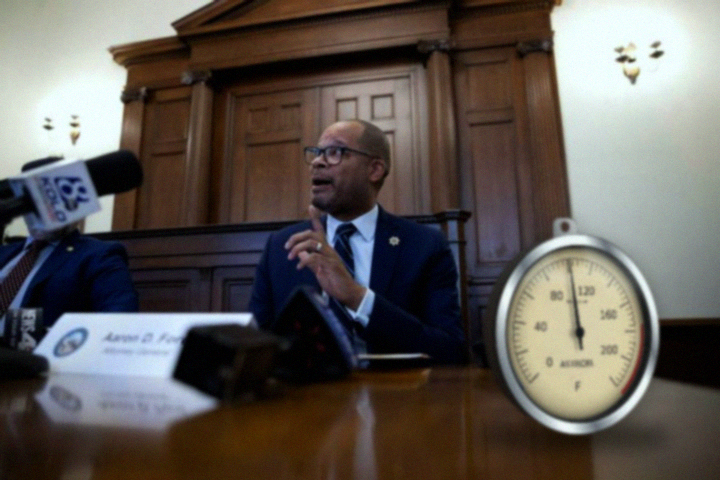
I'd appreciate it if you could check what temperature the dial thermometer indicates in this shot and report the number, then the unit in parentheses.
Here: 100 (°F)
